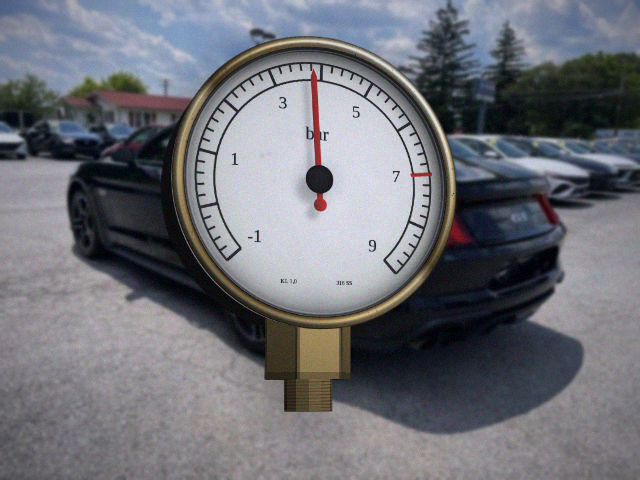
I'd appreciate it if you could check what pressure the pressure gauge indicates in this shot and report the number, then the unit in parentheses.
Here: 3.8 (bar)
